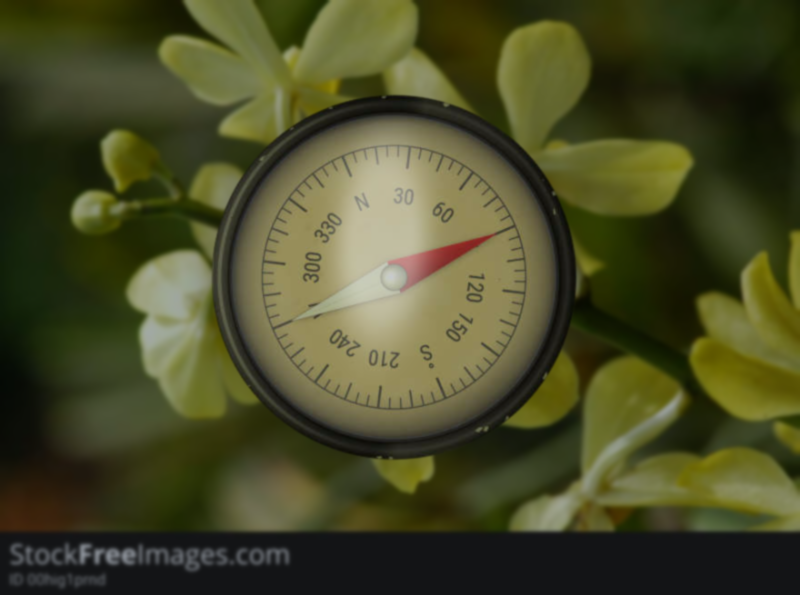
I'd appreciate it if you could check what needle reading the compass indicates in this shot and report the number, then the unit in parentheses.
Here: 90 (°)
